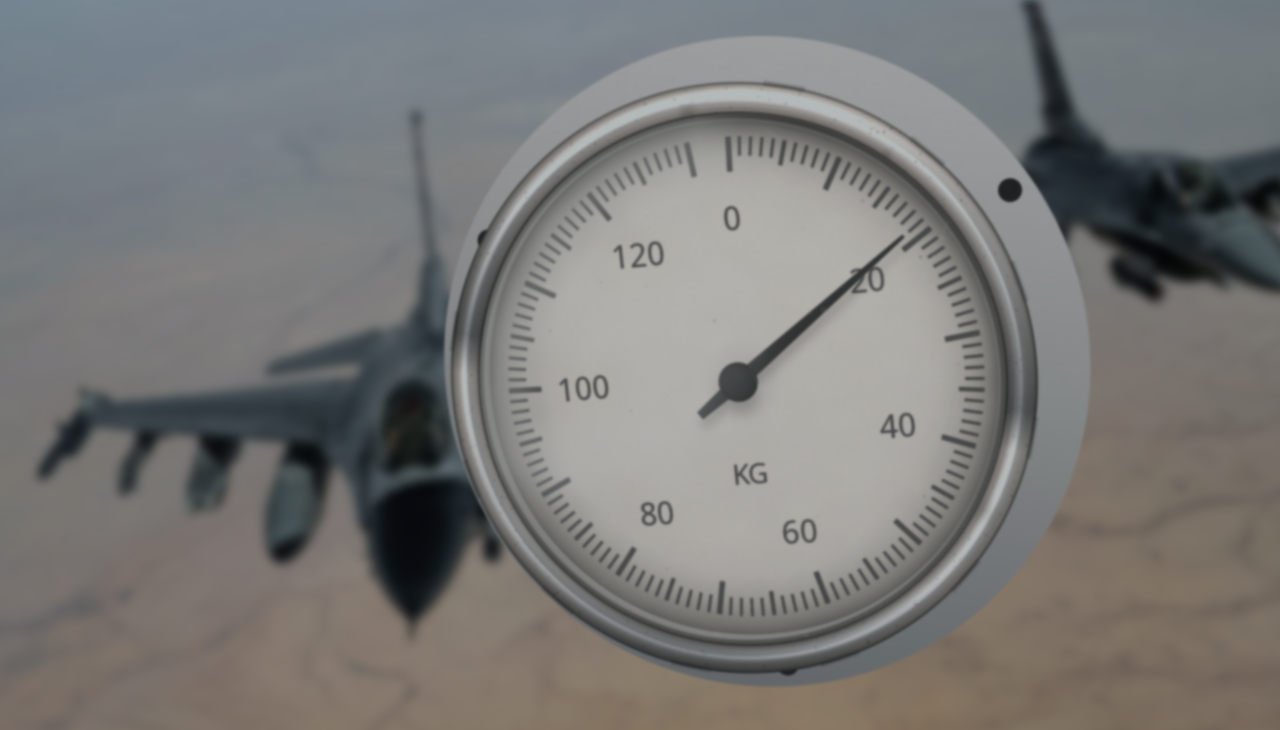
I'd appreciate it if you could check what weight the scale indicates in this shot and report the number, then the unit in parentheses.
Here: 19 (kg)
